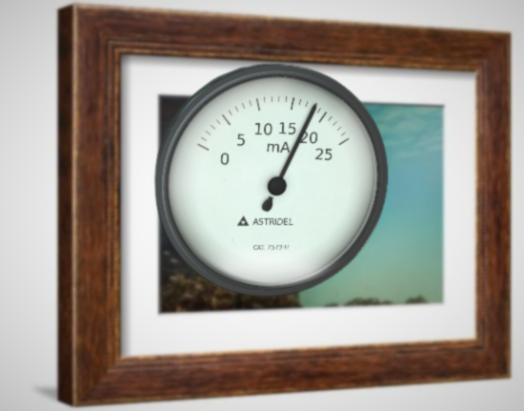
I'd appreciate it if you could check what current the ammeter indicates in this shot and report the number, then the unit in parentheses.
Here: 18 (mA)
